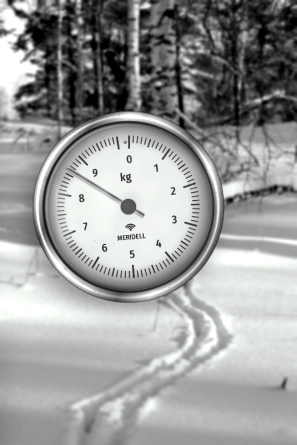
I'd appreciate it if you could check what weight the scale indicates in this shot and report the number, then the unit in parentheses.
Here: 8.6 (kg)
